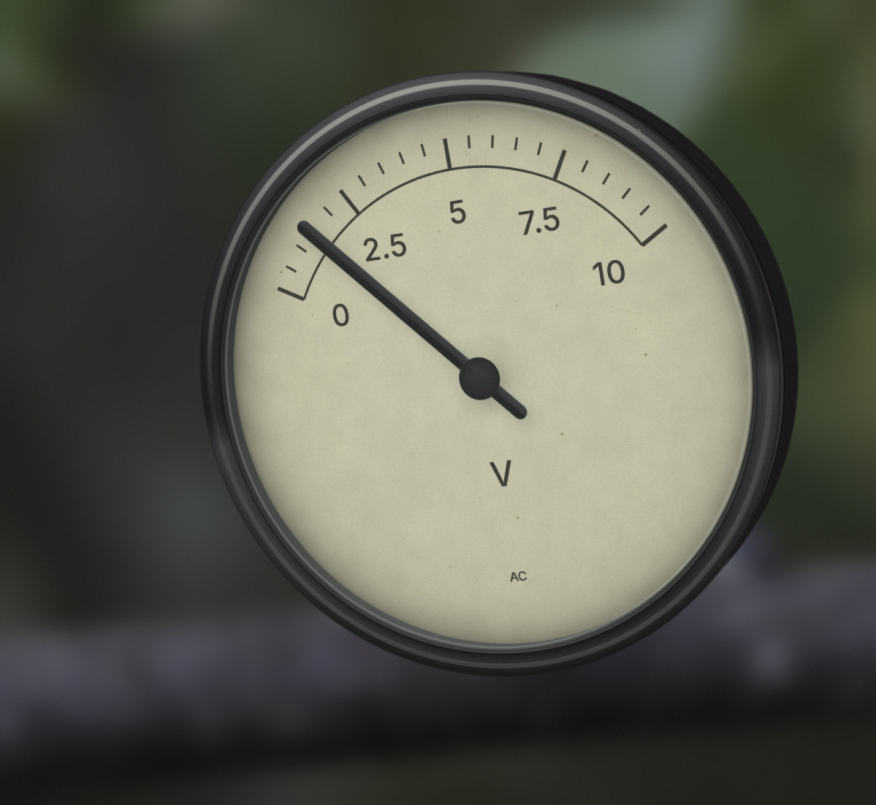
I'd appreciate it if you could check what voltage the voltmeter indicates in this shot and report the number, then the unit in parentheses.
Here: 1.5 (V)
